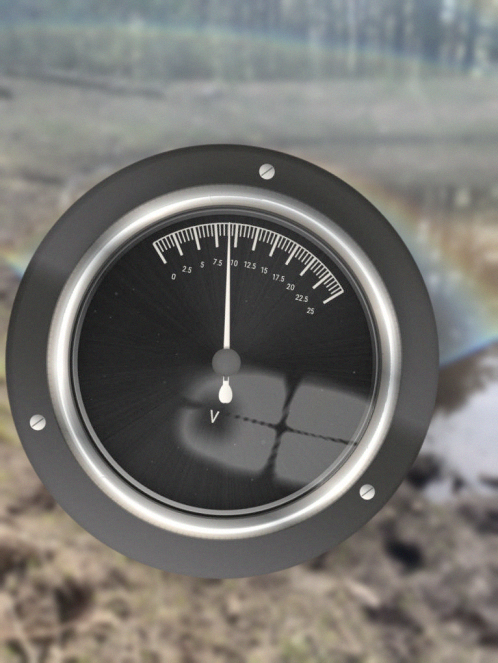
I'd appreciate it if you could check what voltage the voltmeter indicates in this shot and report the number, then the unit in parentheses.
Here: 9 (V)
